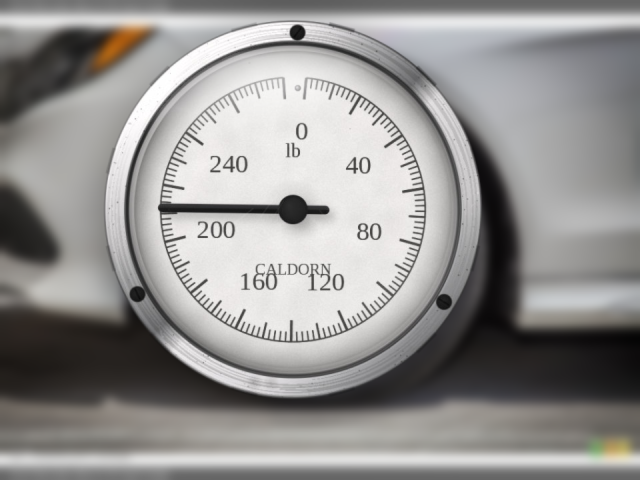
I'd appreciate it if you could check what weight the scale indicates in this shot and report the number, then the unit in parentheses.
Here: 212 (lb)
